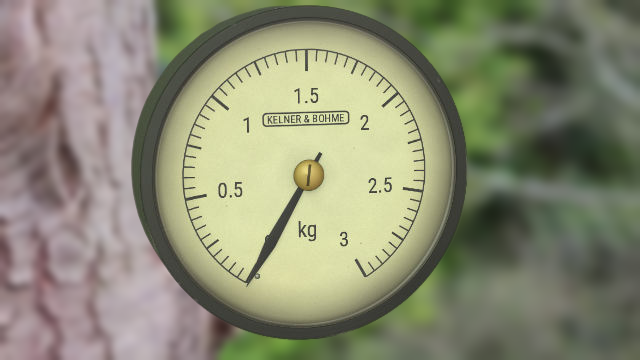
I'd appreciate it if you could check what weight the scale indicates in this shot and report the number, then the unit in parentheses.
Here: 0 (kg)
